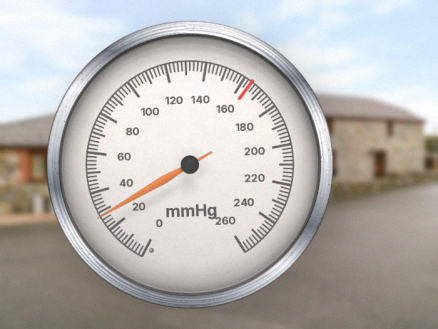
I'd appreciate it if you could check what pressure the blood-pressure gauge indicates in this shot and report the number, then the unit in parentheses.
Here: 28 (mmHg)
